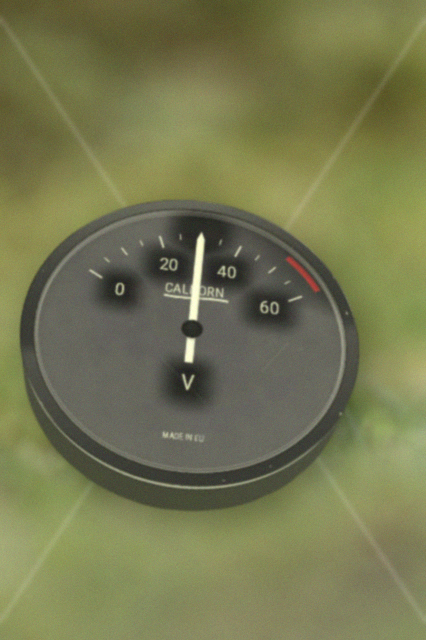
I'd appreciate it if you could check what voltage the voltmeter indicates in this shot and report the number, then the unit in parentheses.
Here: 30 (V)
